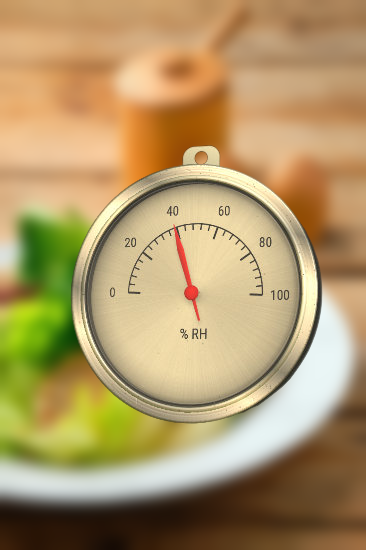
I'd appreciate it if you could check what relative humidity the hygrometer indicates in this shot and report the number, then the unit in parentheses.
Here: 40 (%)
